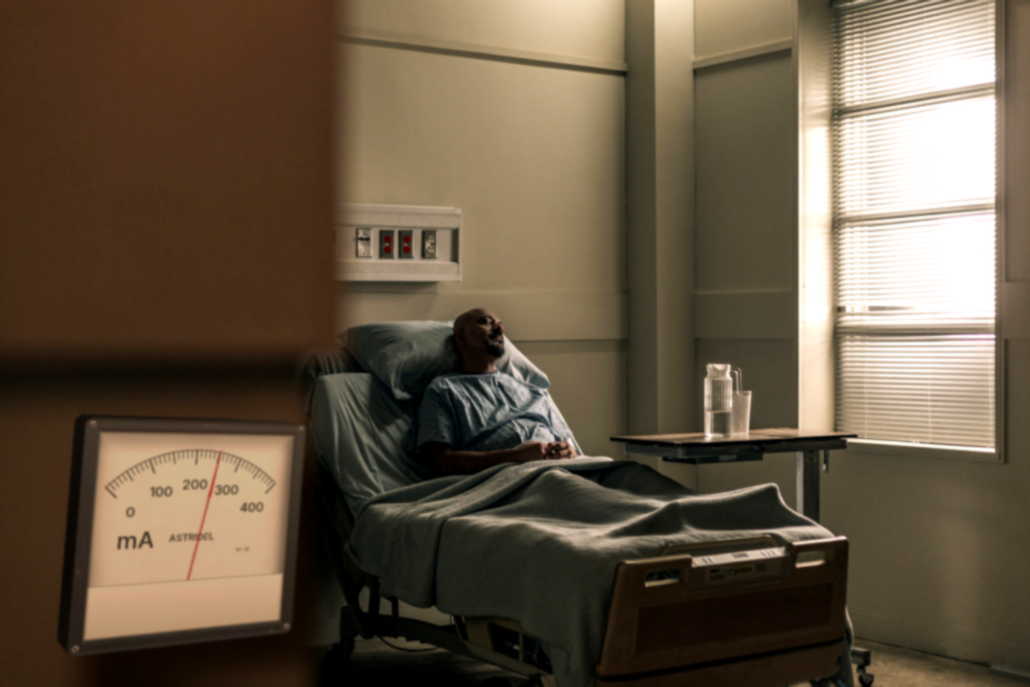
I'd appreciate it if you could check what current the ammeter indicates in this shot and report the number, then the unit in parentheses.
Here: 250 (mA)
